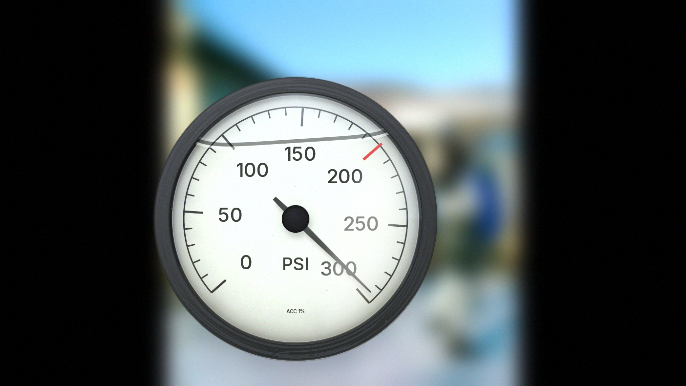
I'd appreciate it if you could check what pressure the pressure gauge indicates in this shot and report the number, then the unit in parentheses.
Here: 295 (psi)
